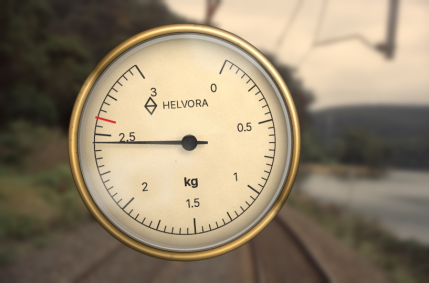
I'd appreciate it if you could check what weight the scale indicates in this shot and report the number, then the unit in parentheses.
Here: 2.45 (kg)
